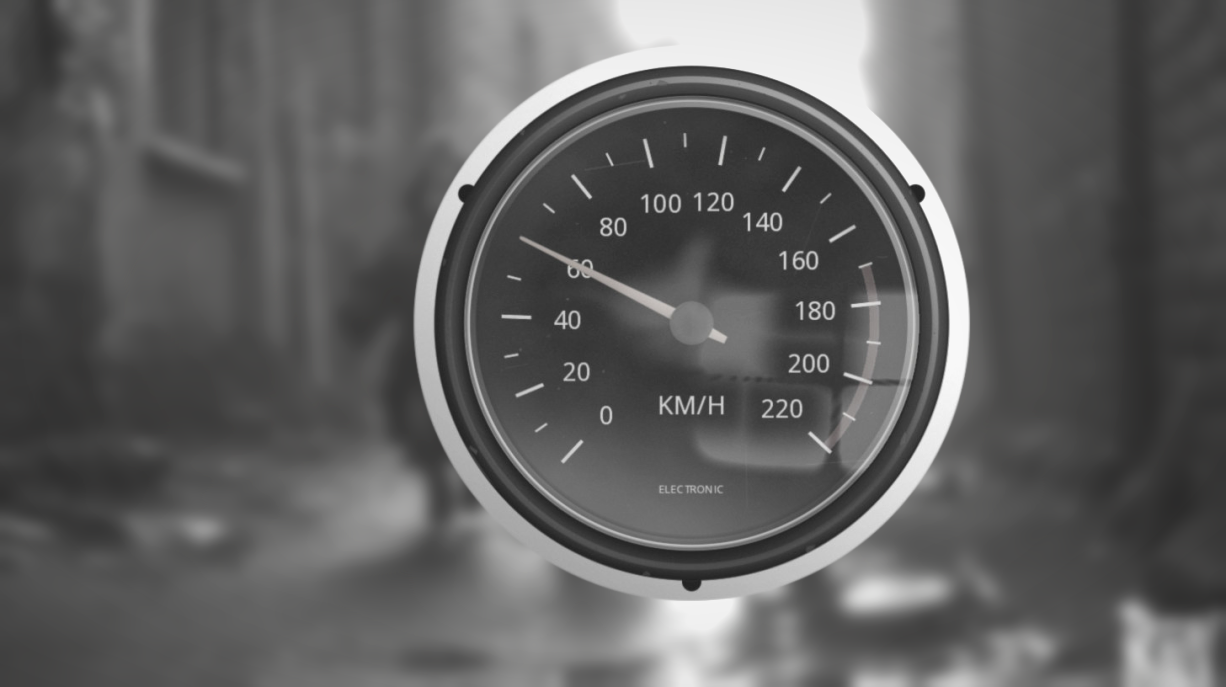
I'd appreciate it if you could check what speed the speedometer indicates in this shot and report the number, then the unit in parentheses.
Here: 60 (km/h)
